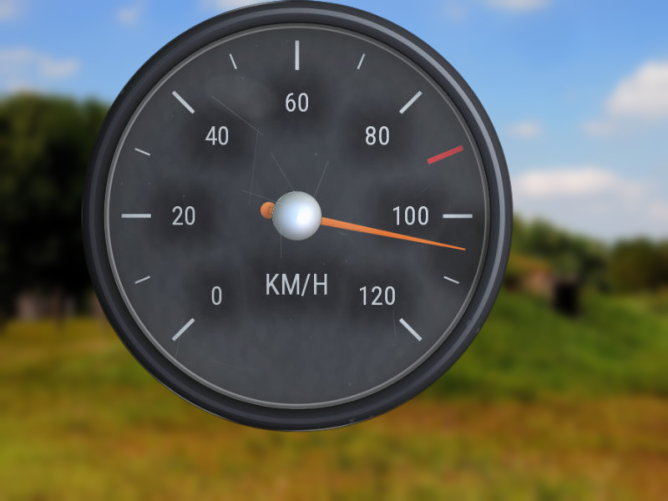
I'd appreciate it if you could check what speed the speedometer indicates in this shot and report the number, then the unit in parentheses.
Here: 105 (km/h)
